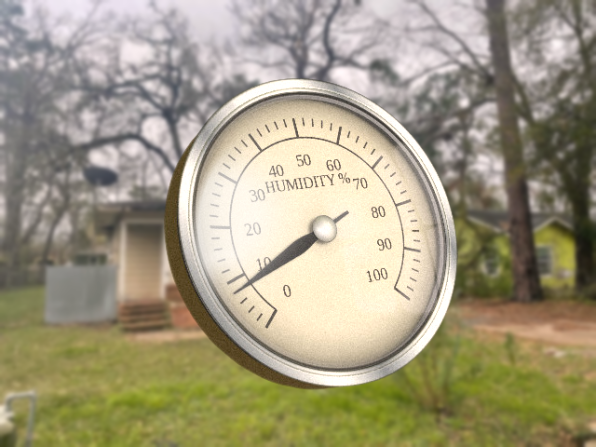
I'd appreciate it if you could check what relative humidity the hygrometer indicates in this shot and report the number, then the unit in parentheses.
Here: 8 (%)
